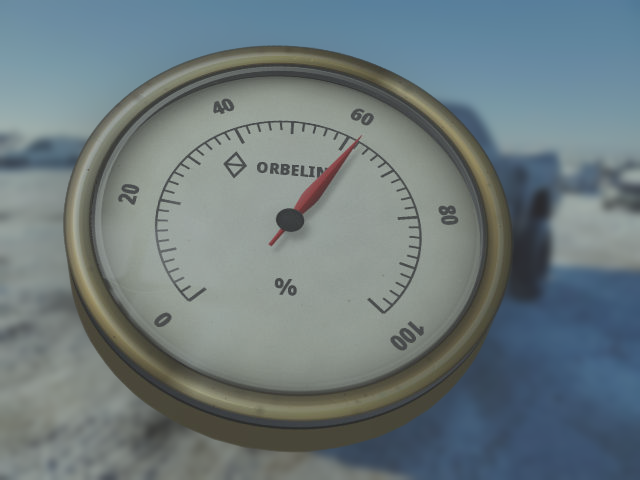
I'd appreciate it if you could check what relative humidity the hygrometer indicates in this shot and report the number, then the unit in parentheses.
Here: 62 (%)
